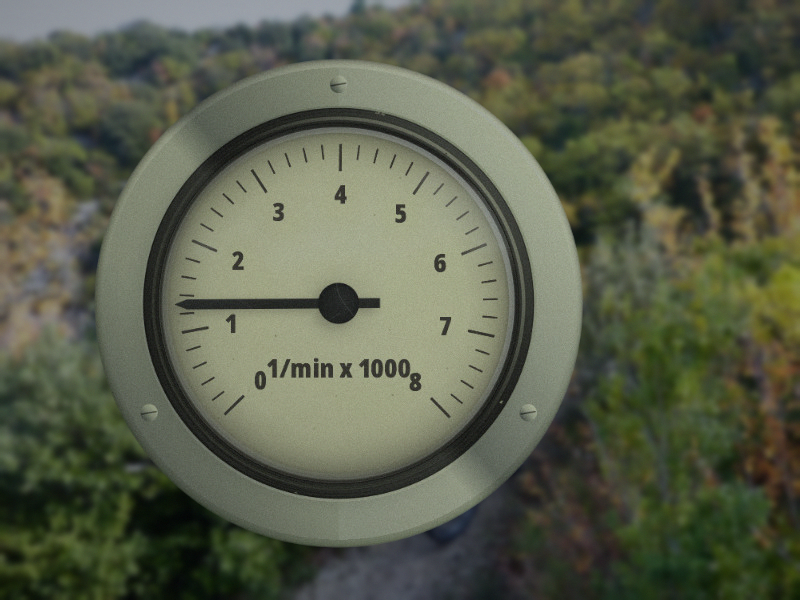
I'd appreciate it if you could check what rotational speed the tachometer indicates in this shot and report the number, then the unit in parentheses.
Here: 1300 (rpm)
